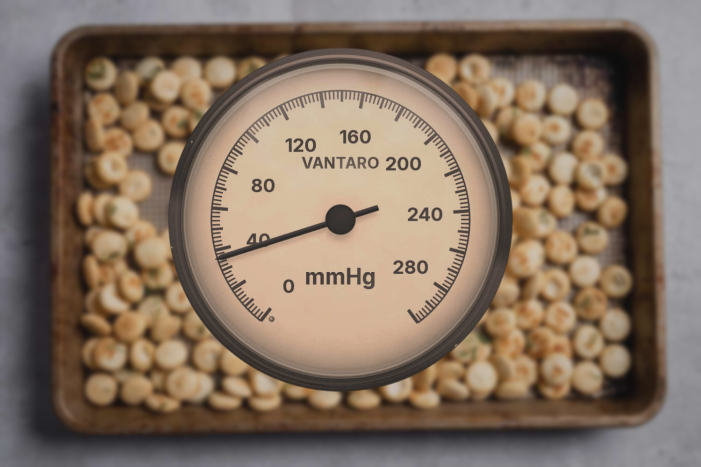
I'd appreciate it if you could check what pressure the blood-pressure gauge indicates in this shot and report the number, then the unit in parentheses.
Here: 36 (mmHg)
